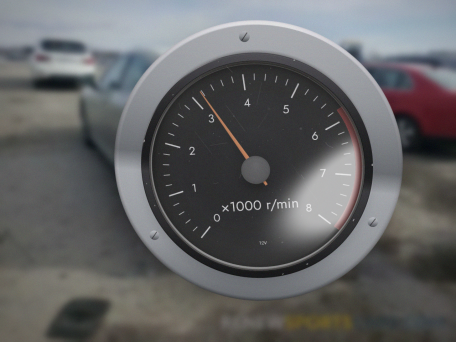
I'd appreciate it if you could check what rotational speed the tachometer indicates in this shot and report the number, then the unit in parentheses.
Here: 3200 (rpm)
